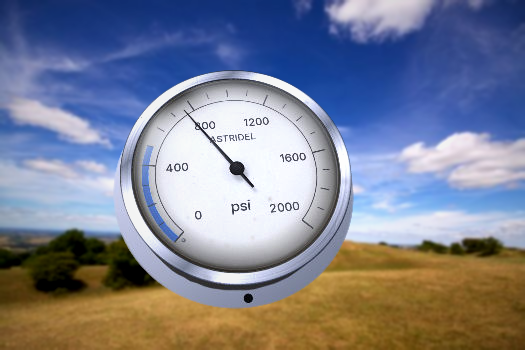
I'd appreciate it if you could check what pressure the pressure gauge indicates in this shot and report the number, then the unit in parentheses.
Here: 750 (psi)
